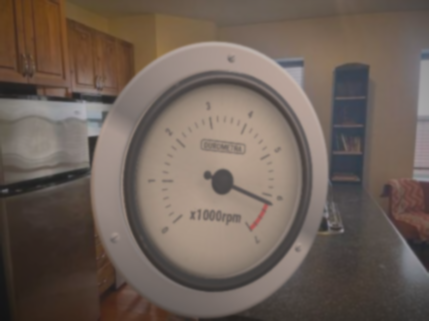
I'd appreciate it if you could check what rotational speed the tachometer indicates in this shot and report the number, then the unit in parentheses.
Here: 6200 (rpm)
